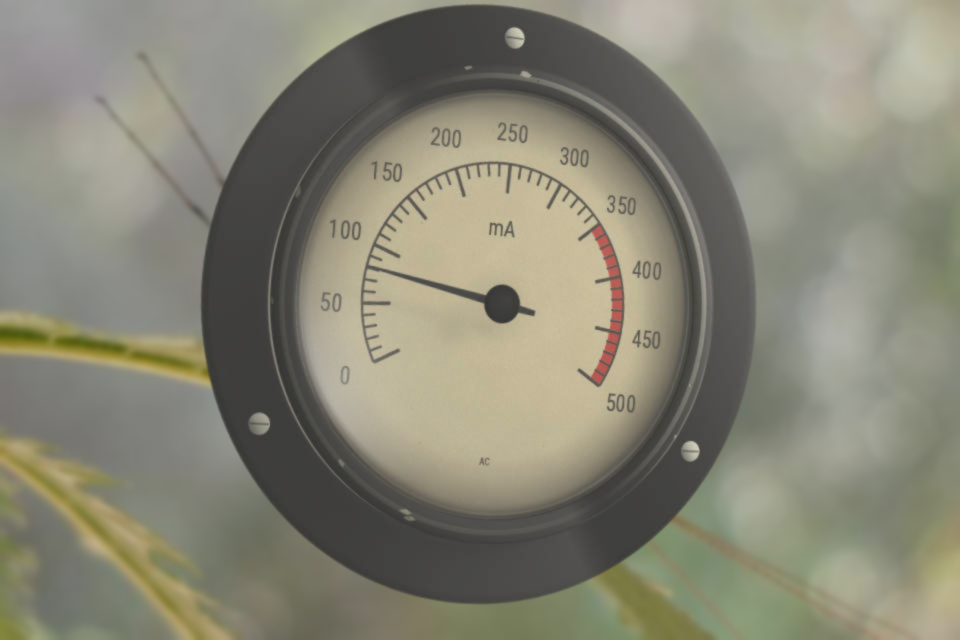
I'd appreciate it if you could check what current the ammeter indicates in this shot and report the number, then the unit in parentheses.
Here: 80 (mA)
